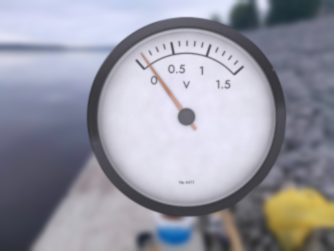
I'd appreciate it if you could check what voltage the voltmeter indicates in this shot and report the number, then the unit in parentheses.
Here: 0.1 (V)
